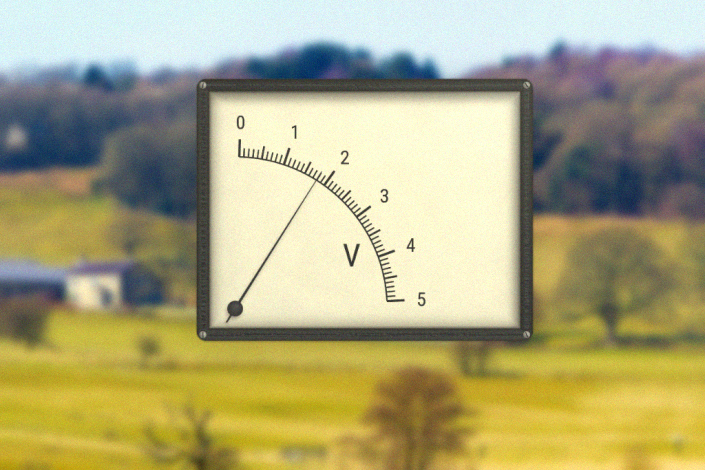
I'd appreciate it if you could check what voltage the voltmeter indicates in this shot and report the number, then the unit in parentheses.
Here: 1.8 (V)
